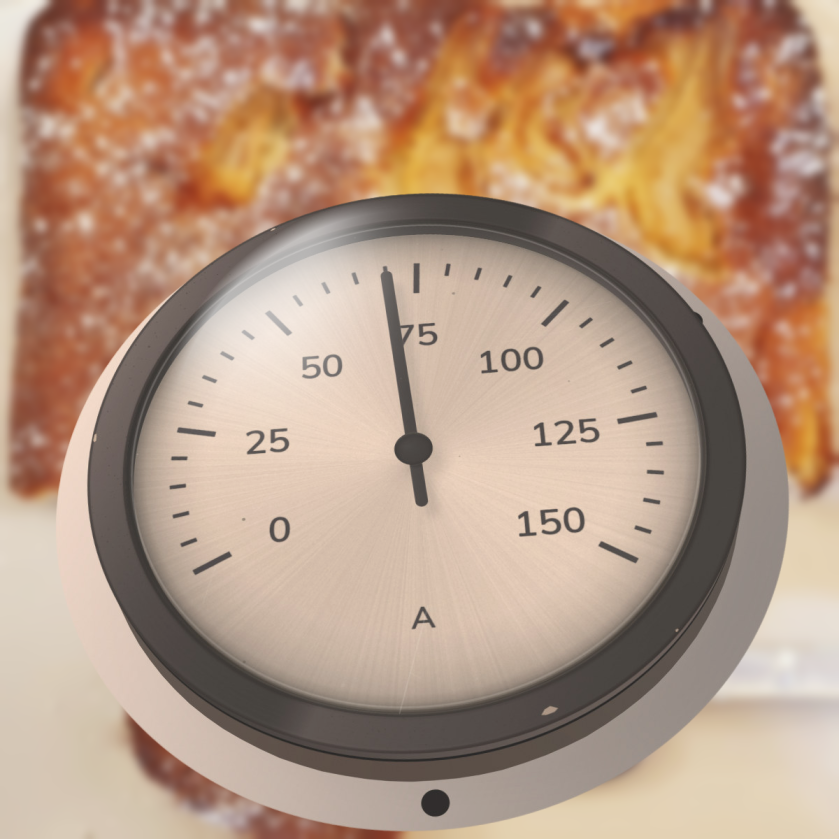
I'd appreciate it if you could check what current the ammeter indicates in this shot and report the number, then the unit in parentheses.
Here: 70 (A)
